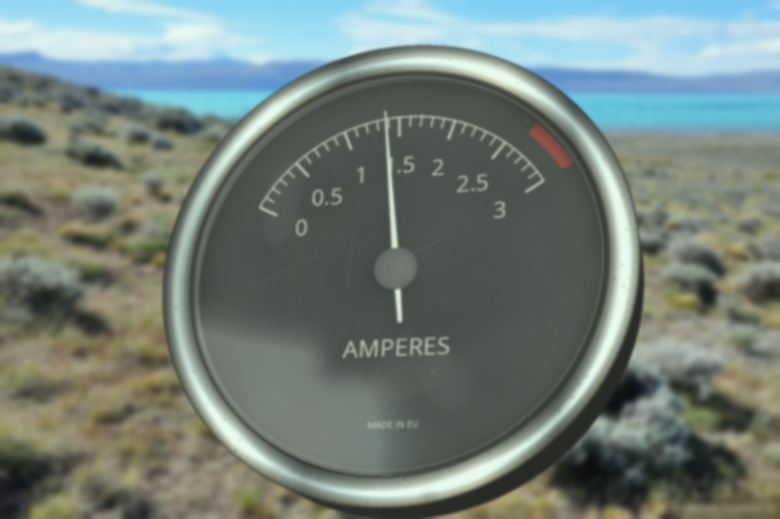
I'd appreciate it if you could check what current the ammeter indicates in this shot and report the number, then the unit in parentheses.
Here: 1.4 (A)
